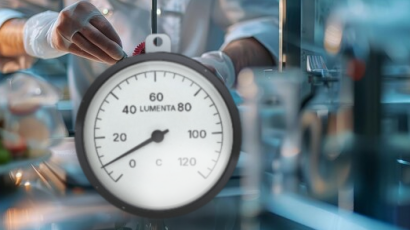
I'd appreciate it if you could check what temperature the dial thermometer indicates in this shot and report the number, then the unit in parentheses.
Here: 8 (°C)
